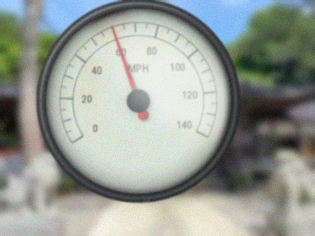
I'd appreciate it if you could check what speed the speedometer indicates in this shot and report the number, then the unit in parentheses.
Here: 60 (mph)
